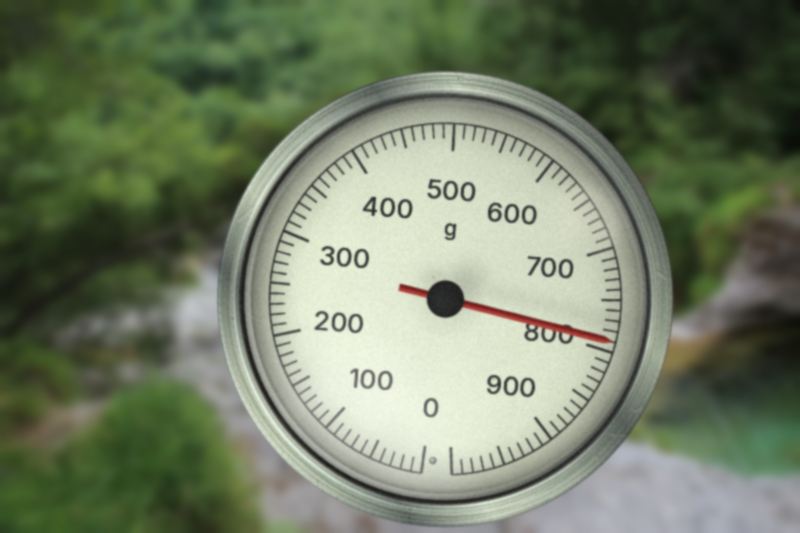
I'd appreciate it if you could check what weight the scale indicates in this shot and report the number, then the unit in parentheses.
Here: 790 (g)
